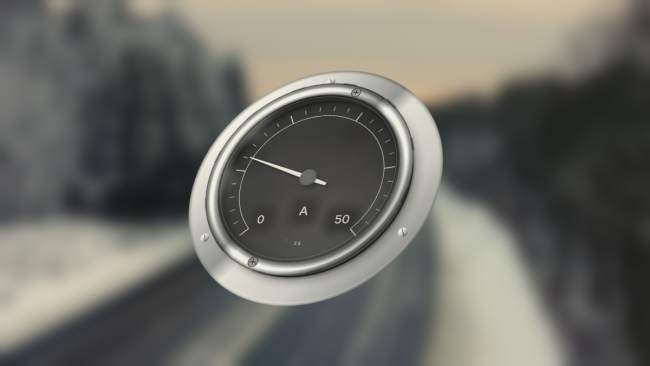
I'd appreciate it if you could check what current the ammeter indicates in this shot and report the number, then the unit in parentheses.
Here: 12 (A)
